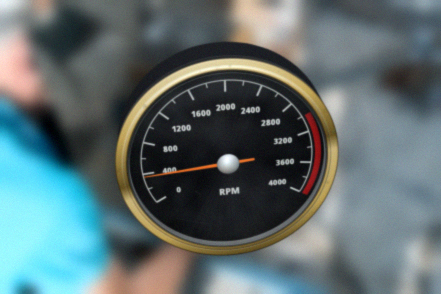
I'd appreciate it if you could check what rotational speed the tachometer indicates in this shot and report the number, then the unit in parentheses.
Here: 400 (rpm)
